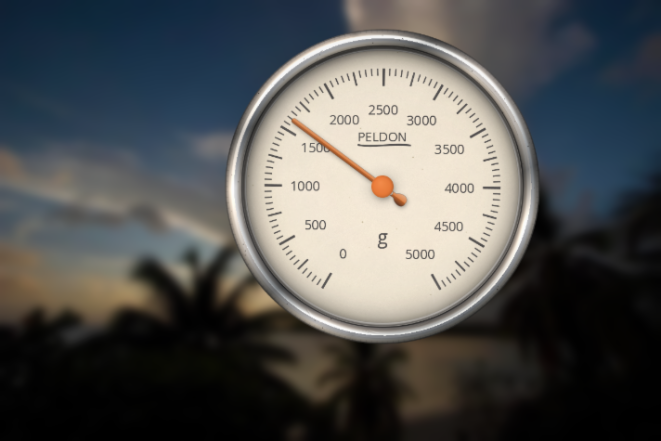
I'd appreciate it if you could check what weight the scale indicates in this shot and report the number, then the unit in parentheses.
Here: 1600 (g)
